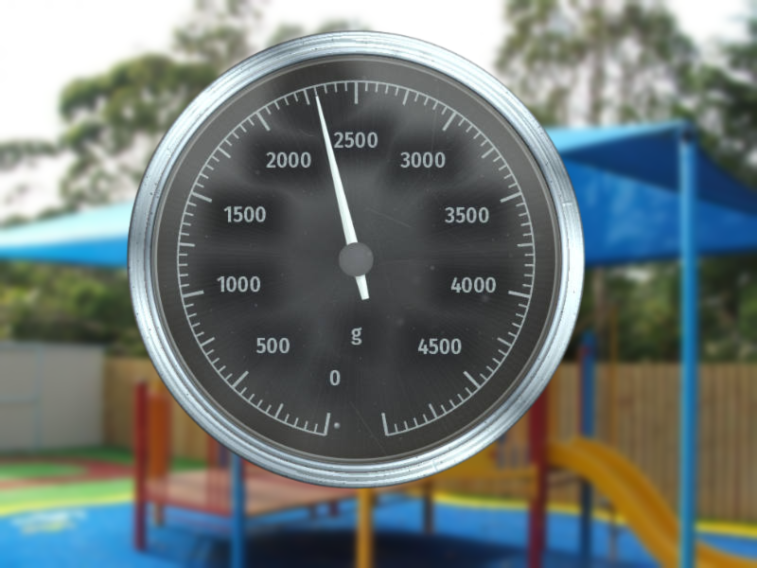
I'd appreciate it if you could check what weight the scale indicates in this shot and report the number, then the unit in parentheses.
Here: 2300 (g)
